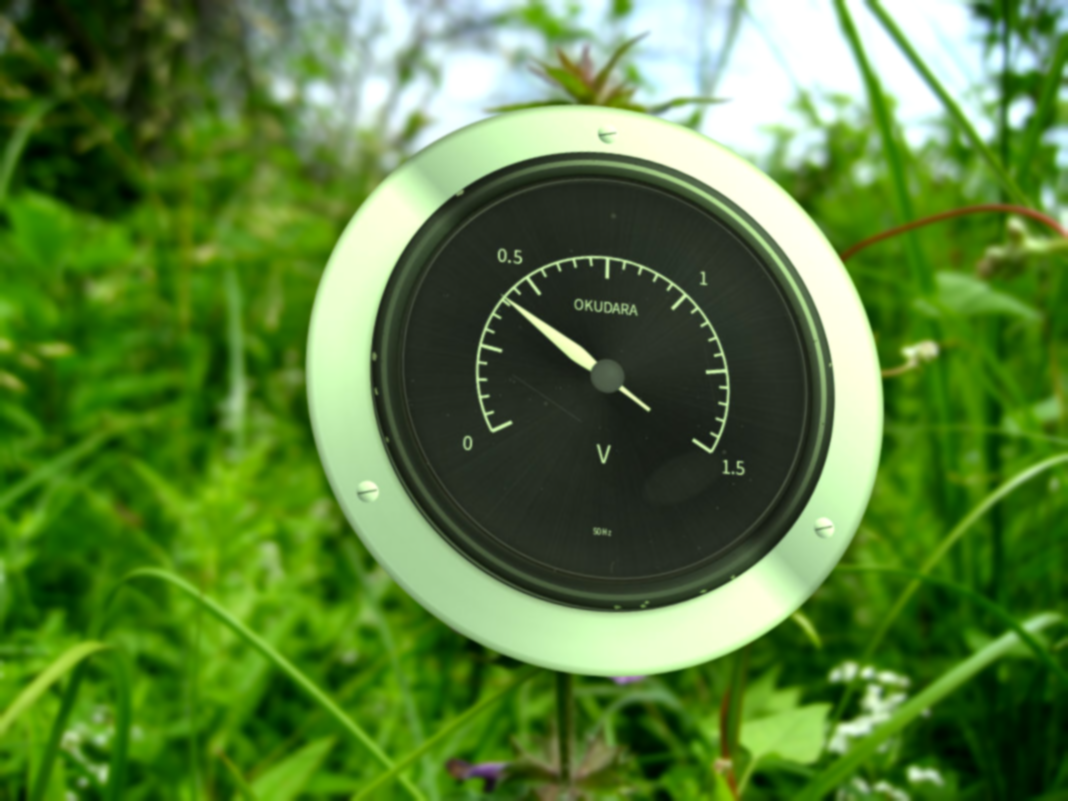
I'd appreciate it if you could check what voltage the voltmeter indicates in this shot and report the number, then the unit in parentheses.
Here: 0.4 (V)
